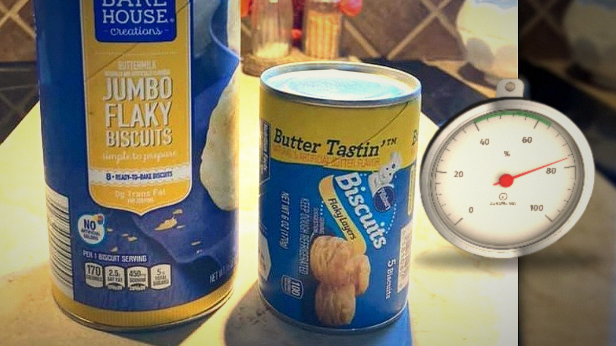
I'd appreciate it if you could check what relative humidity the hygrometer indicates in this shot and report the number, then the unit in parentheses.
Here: 76 (%)
